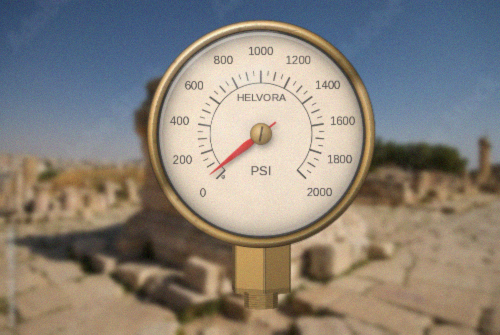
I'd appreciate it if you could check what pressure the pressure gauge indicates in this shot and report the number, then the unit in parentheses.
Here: 50 (psi)
